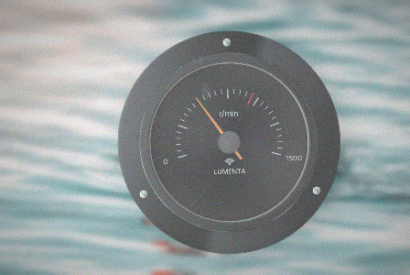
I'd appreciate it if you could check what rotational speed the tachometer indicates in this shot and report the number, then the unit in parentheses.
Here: 500 (rpm)
